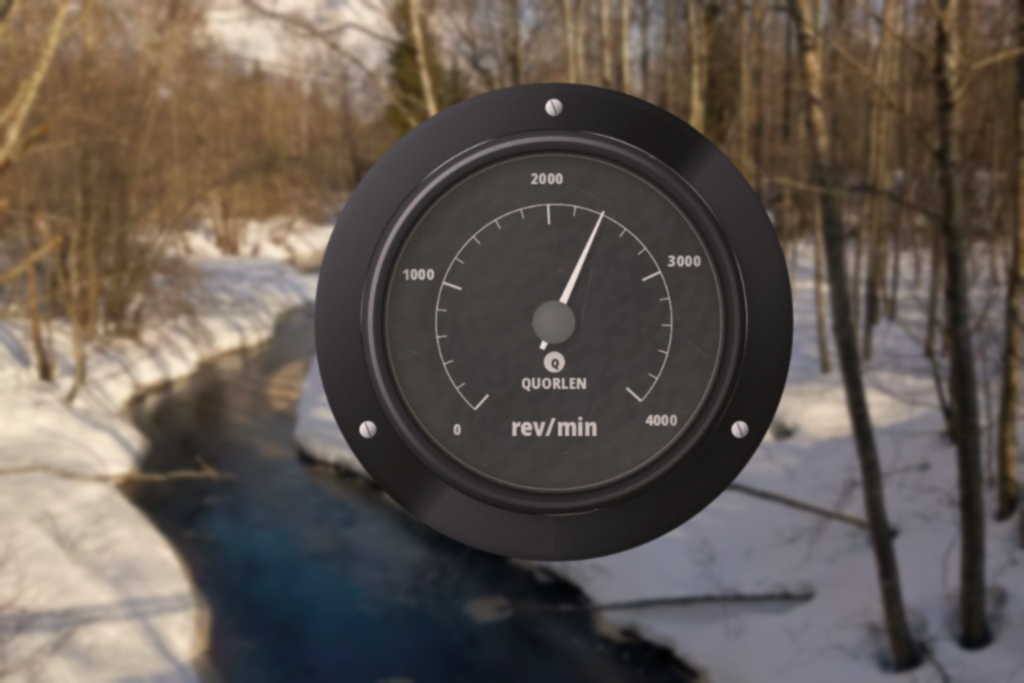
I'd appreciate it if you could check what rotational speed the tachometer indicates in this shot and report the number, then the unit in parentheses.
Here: 2400 (rpm)
